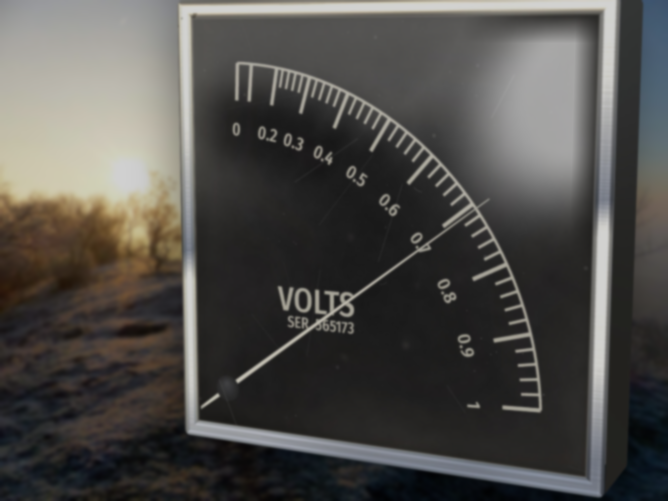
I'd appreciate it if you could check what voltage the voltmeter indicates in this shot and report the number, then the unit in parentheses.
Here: 0.71 (V)
